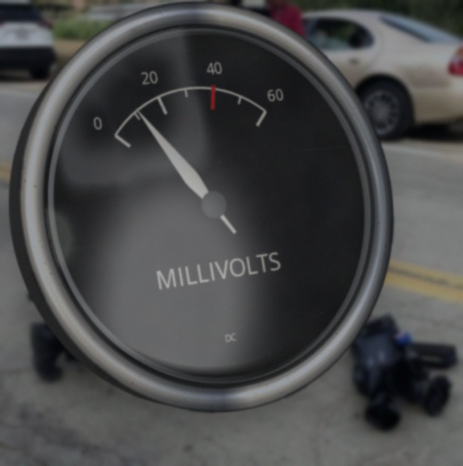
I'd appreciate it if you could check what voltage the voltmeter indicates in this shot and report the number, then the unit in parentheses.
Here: 10 (mV)
